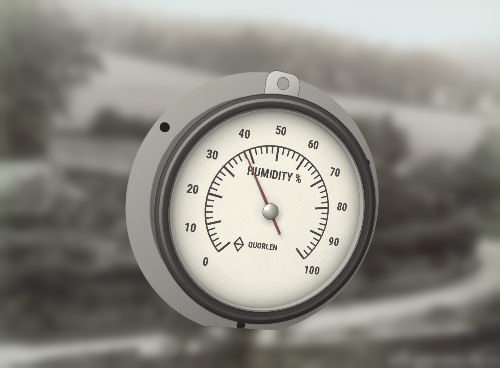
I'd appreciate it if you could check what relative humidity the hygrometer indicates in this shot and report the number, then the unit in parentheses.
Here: 38 (%)
